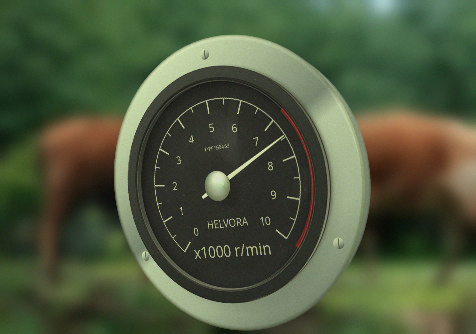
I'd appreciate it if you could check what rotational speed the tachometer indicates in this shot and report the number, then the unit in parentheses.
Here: 7500 (rpm)
